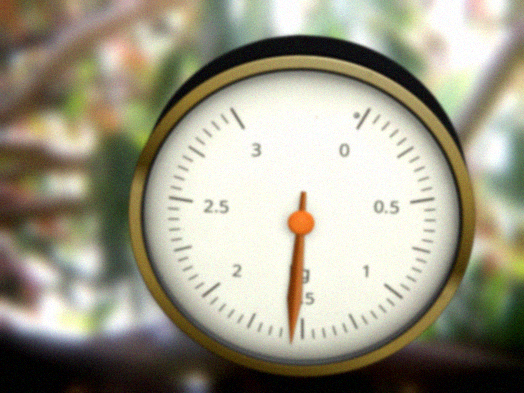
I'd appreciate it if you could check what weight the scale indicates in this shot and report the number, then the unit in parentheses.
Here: 1.55 (kg)
